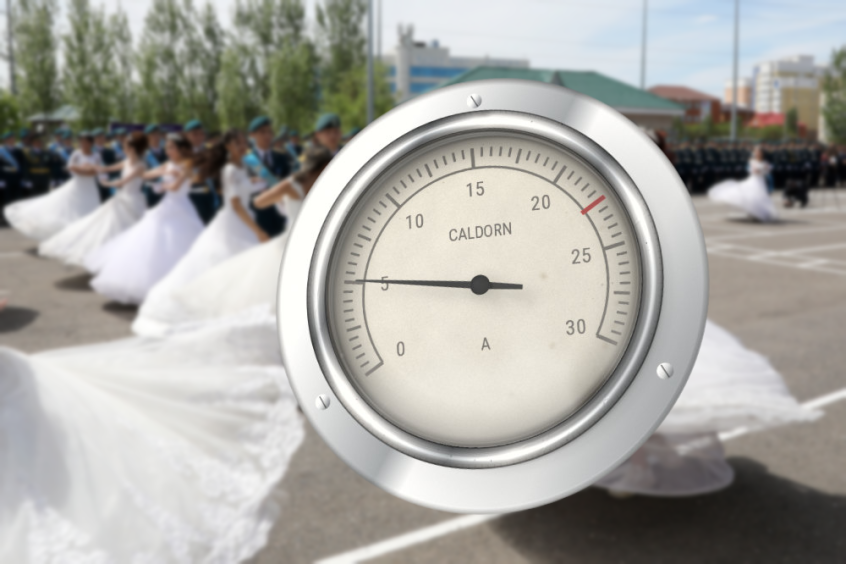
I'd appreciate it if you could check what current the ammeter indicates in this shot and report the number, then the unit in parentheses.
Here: 5 (A)
